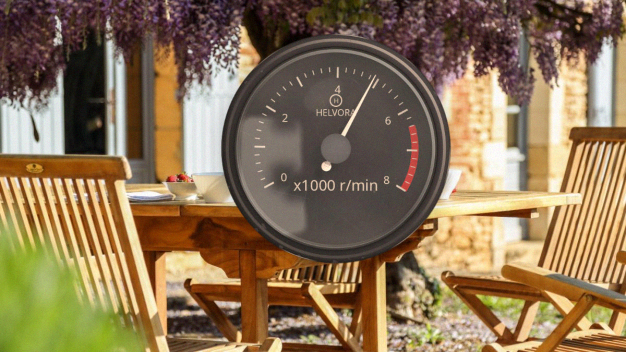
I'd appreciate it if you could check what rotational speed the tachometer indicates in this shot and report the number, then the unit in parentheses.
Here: 4900 (rpm)
